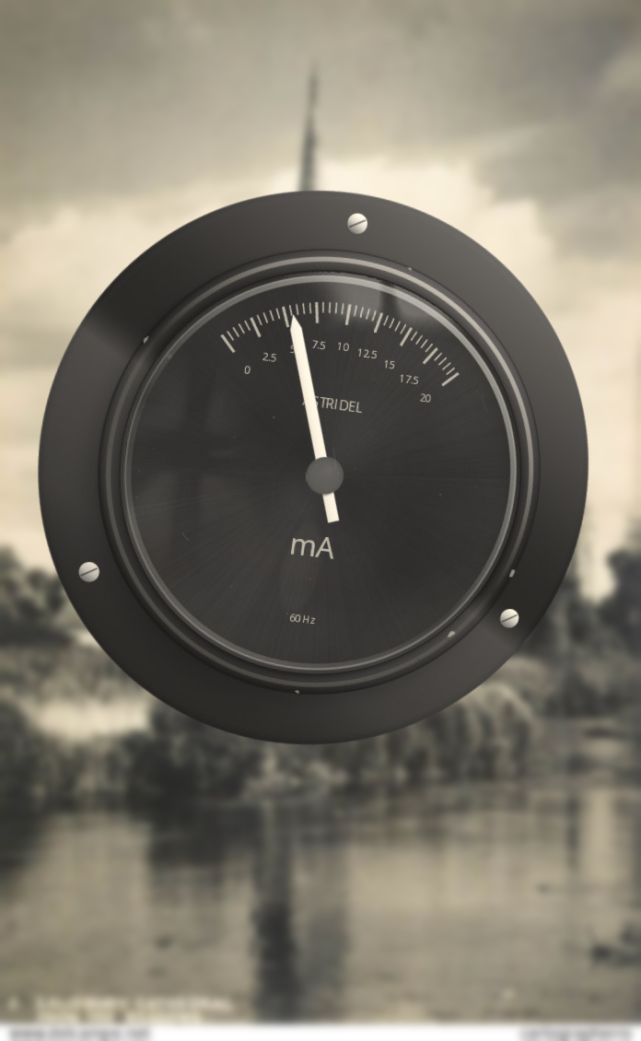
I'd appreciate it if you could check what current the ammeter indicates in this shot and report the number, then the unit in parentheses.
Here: 5.5 (mA)
